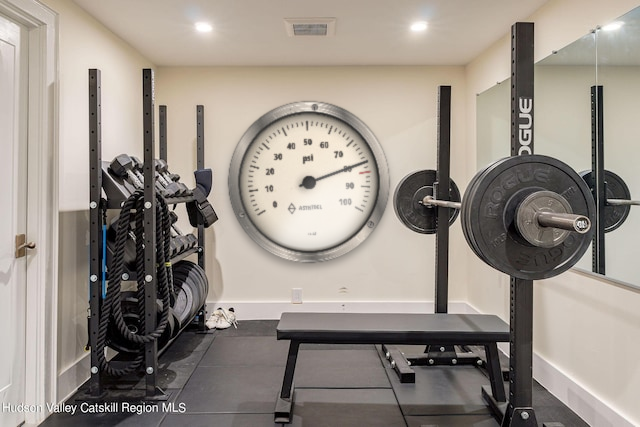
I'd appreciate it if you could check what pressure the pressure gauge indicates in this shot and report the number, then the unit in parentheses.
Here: 80 (psi)
